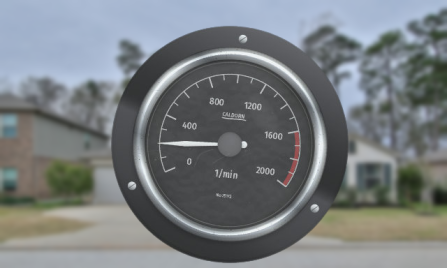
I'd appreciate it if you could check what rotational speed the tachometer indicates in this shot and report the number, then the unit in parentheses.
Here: 200 (rpm)
